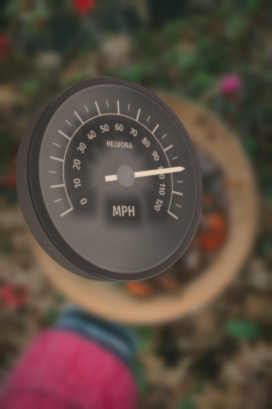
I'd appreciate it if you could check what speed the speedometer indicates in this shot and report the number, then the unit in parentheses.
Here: 100 (mph)
